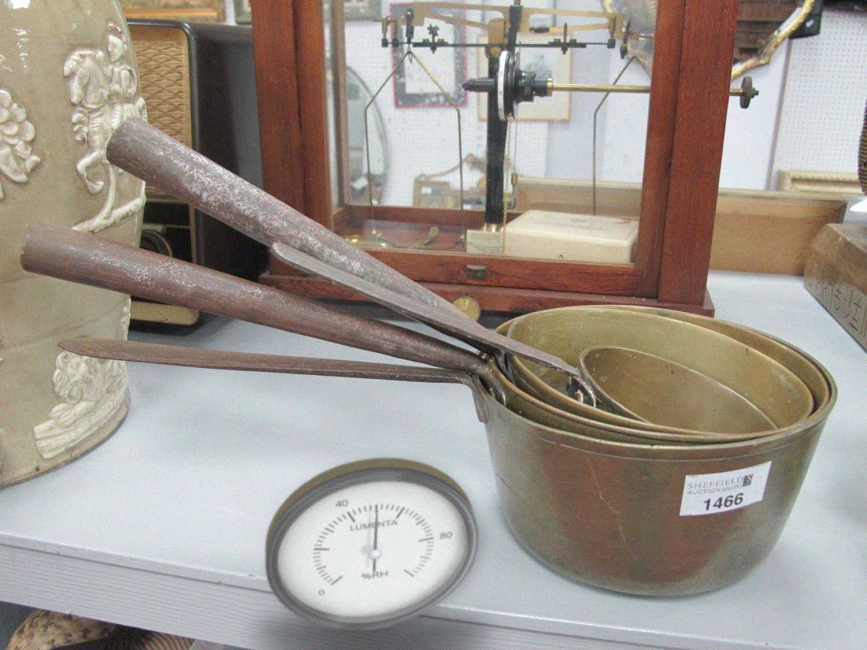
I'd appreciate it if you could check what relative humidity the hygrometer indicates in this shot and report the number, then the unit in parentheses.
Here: 50 (%)
